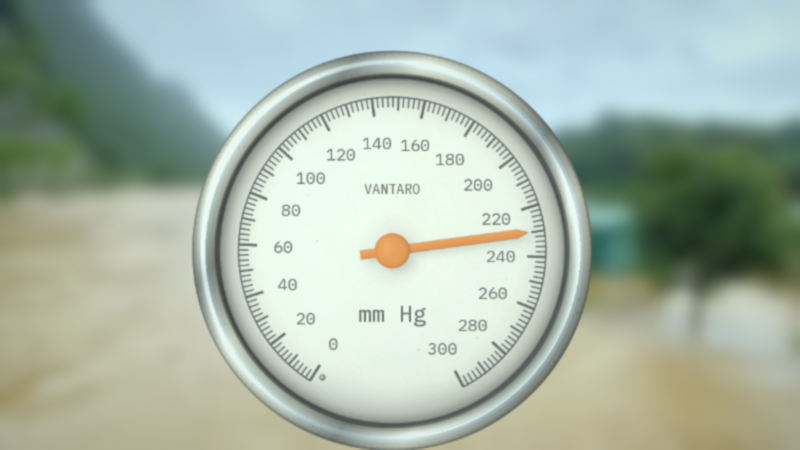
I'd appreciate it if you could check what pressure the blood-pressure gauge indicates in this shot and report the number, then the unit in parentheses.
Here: 230 (mmHg)
